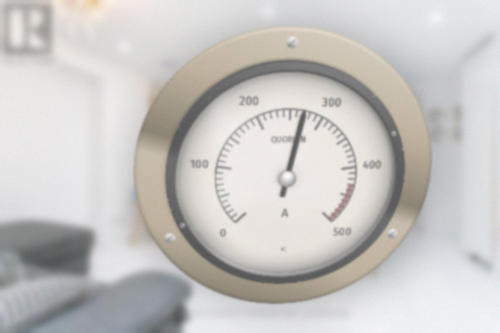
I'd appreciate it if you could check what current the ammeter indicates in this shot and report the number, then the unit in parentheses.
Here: 270 (A)
